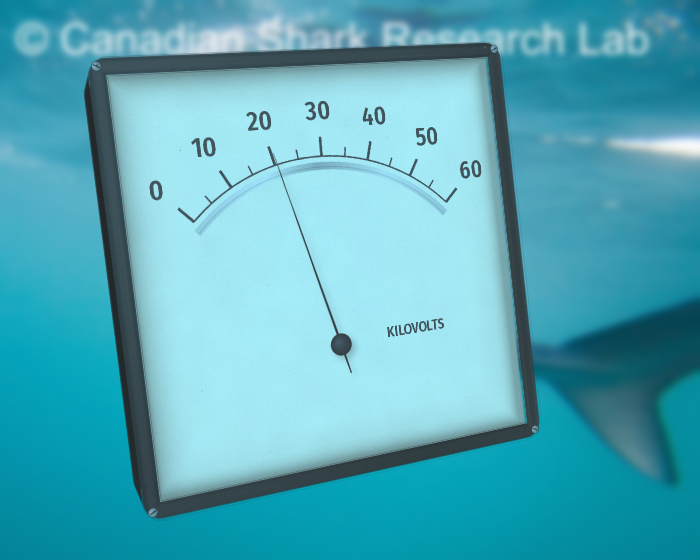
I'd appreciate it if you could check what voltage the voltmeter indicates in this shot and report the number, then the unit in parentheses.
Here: 20 (kV)
